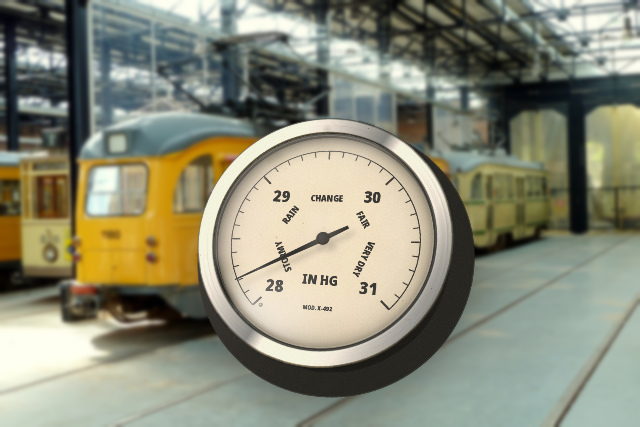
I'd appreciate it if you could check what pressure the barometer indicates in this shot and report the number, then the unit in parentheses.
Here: 28.2 (inHg)
